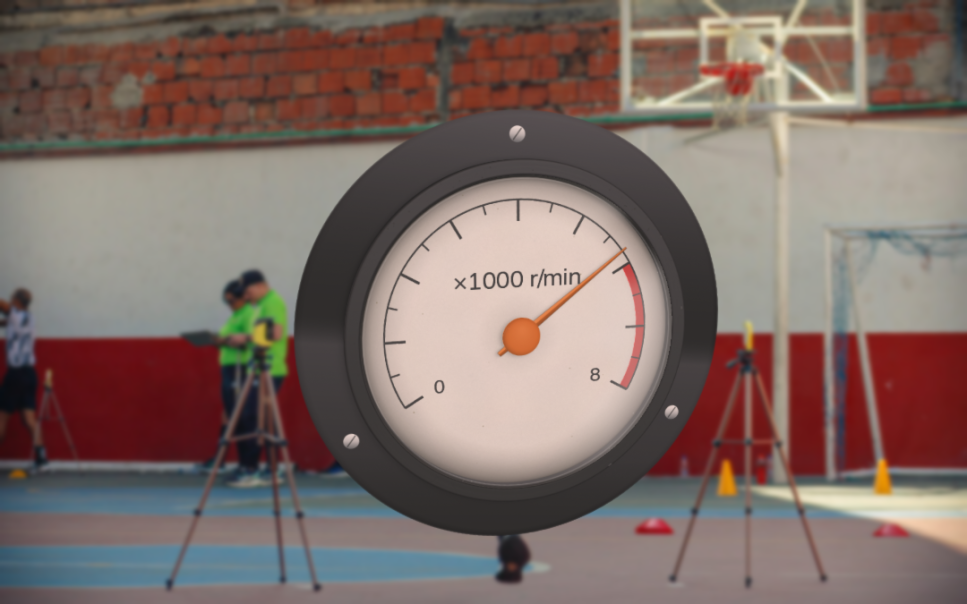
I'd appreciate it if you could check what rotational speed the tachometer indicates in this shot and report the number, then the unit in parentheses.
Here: 5750 (rpm)
